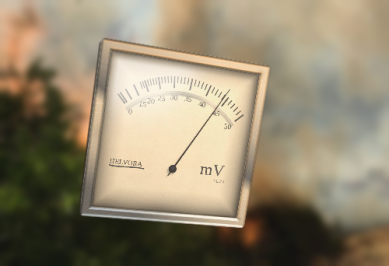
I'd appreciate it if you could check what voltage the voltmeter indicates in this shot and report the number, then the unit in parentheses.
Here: 44 (mV)
